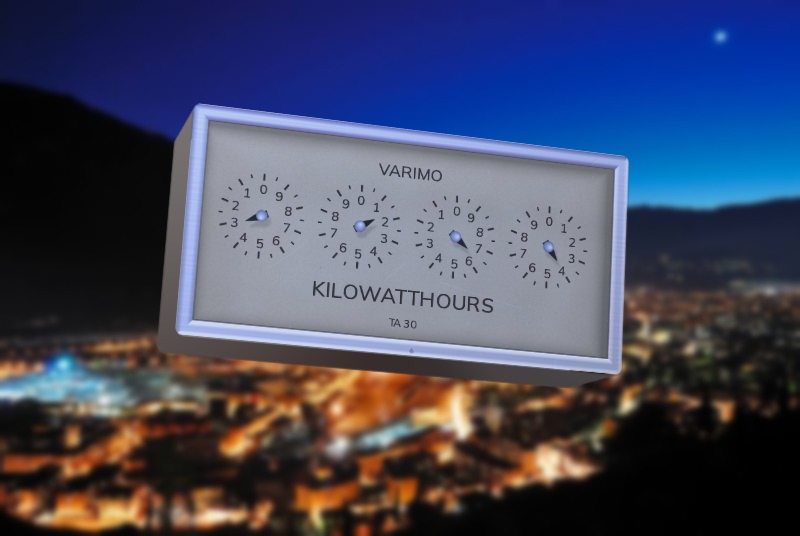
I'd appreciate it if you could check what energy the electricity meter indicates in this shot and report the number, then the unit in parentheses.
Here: 3164 (kWh)
